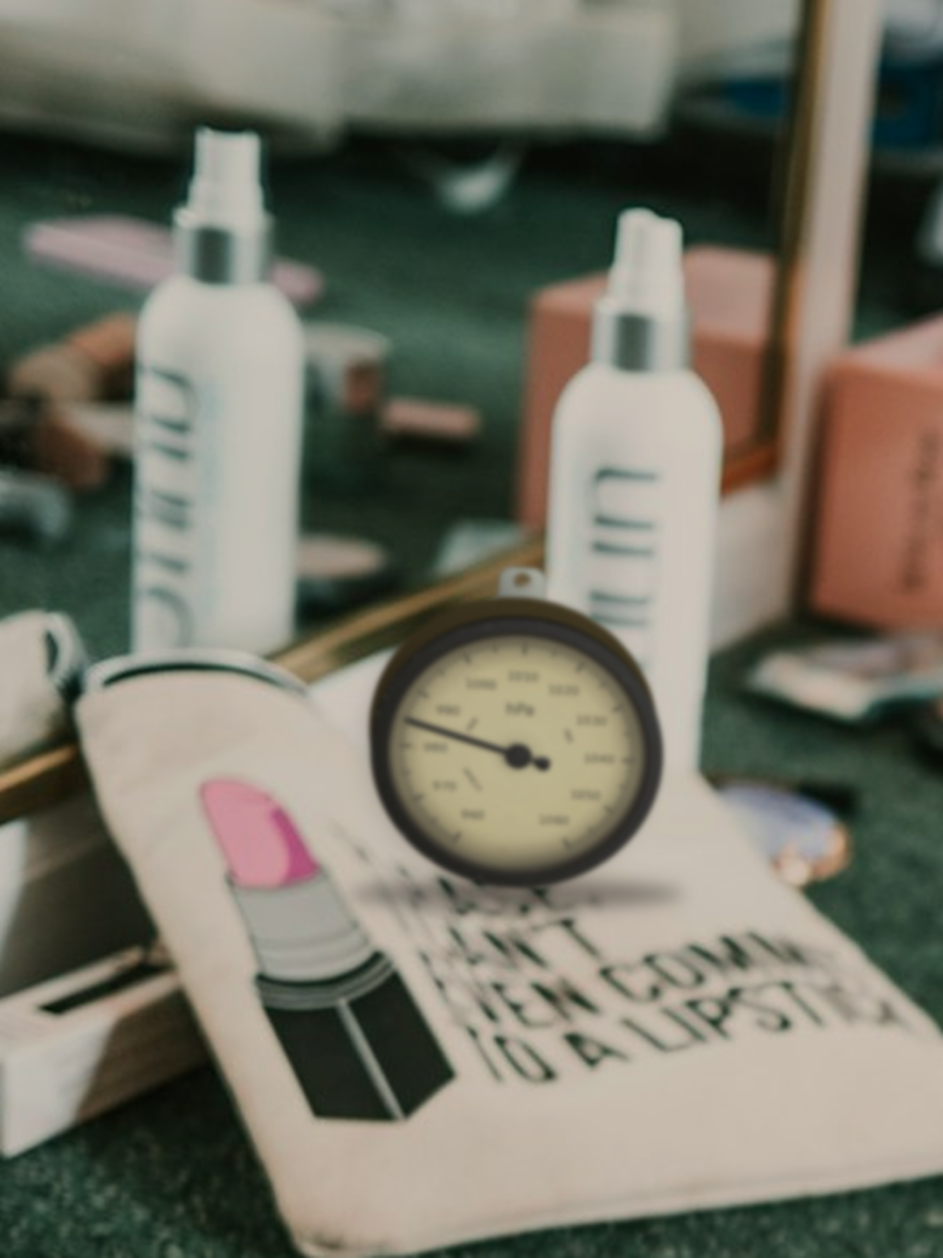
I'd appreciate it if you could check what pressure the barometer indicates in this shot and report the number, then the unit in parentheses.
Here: 985 (hPa)
